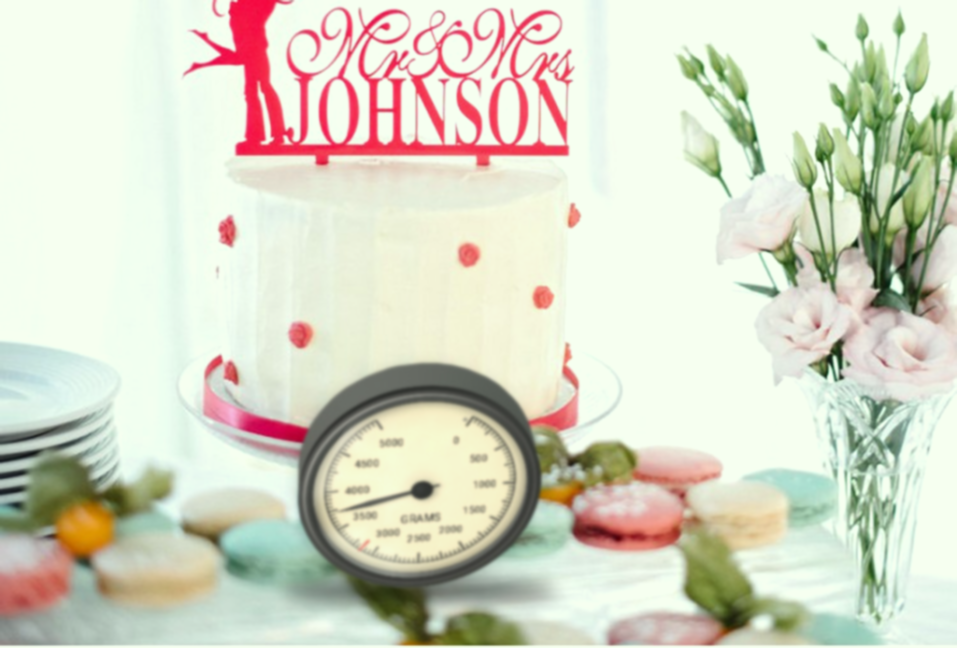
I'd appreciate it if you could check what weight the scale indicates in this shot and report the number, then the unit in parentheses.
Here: 3750 (g)
